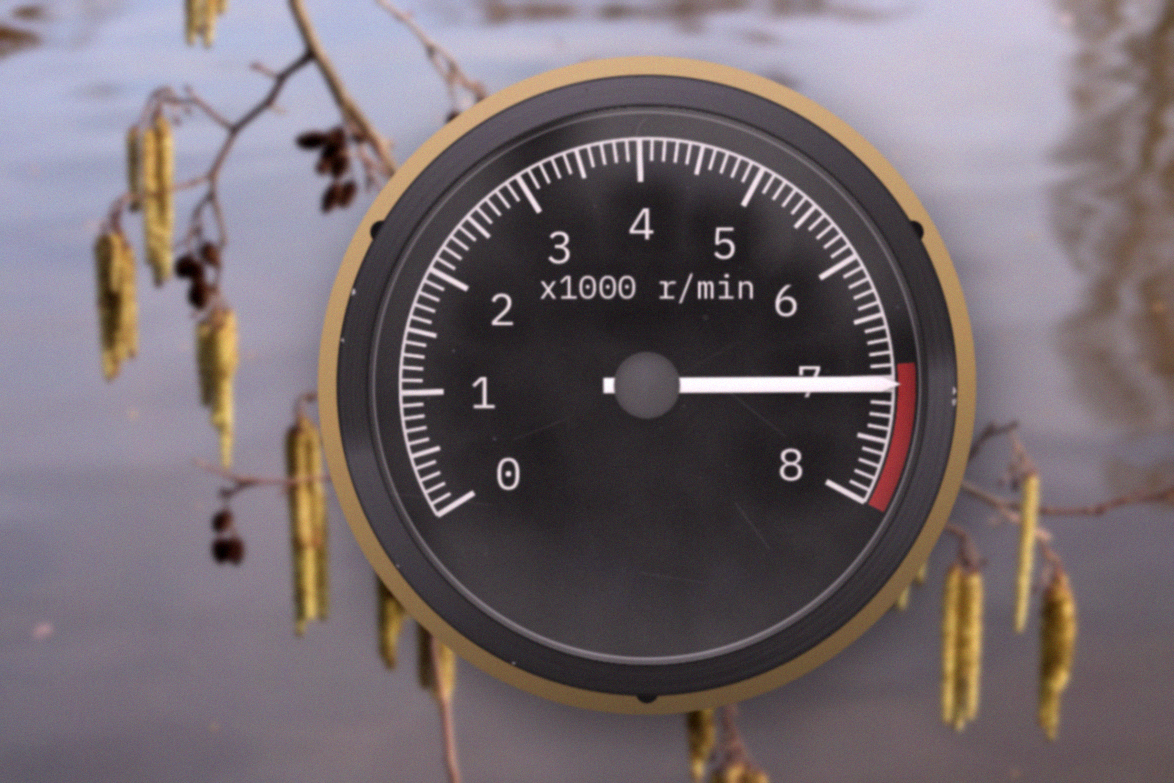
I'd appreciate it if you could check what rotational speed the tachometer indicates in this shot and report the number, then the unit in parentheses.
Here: 7050 (rpm)
